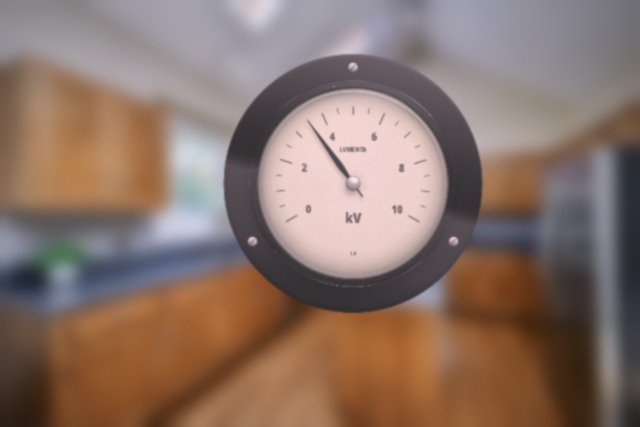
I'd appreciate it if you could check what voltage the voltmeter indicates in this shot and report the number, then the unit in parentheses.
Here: 3.5 (kV)
